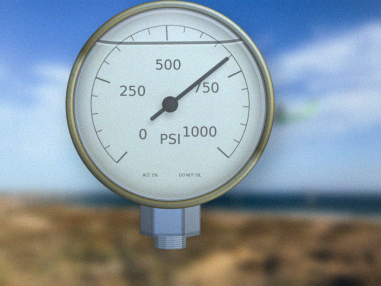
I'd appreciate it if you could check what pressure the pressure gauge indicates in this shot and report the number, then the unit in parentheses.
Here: 700 (psi)
